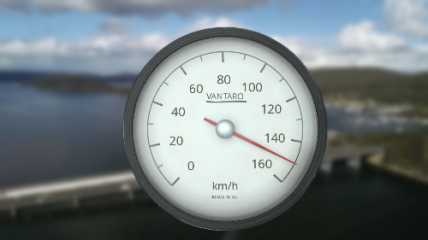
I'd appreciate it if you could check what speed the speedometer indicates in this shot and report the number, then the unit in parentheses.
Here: 150 (km/h)
